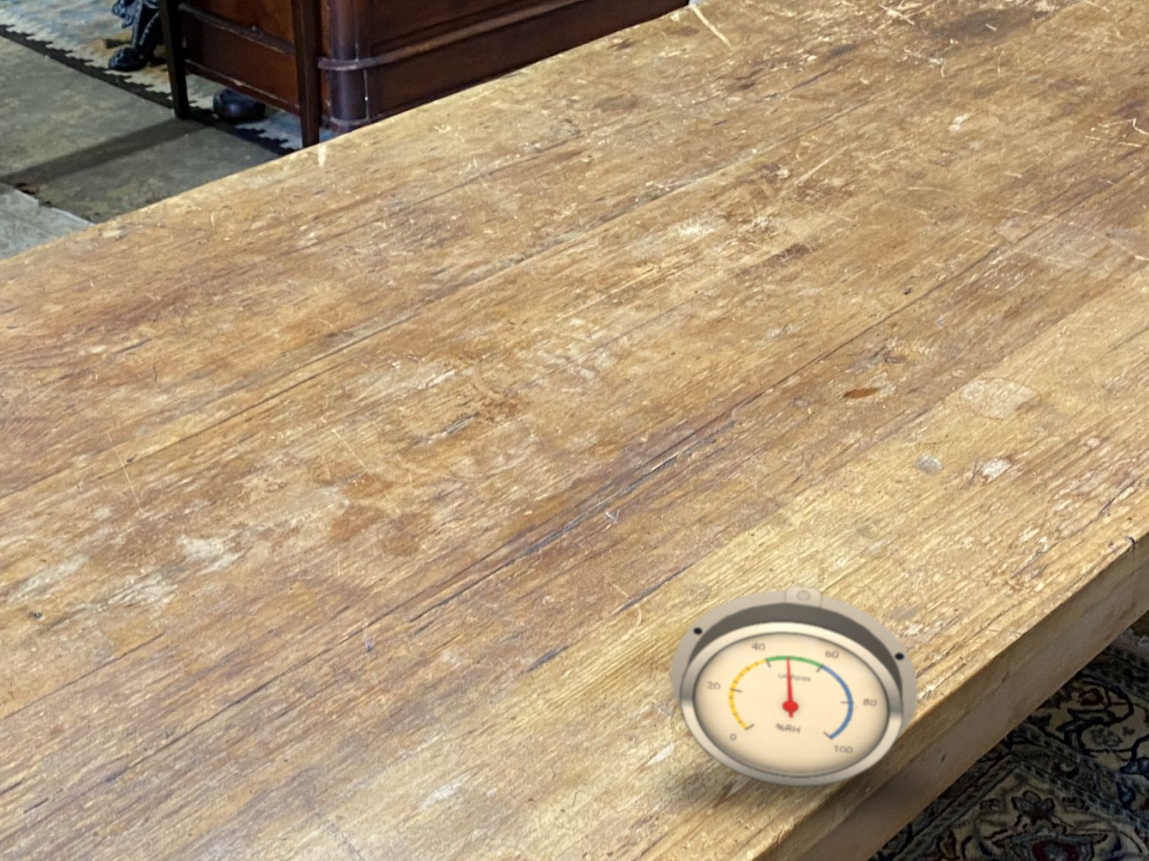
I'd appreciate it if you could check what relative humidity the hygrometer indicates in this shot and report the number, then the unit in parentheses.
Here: 48 (%)
